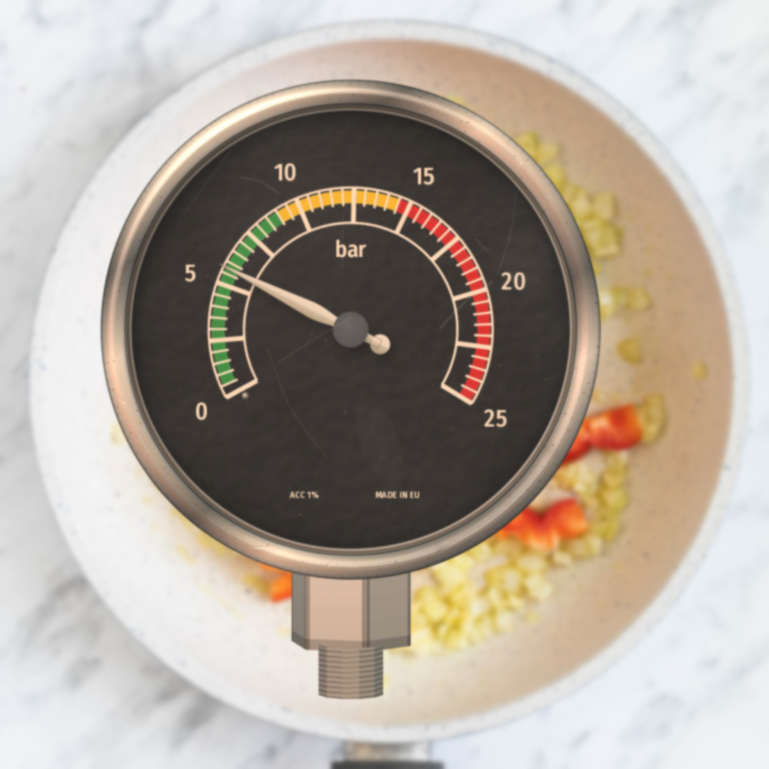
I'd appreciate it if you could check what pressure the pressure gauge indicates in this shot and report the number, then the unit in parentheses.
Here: 5.75 (bar)
